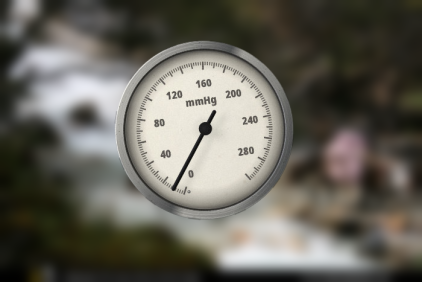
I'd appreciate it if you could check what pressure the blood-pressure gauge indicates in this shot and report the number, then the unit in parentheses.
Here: 10 (mmHg)
